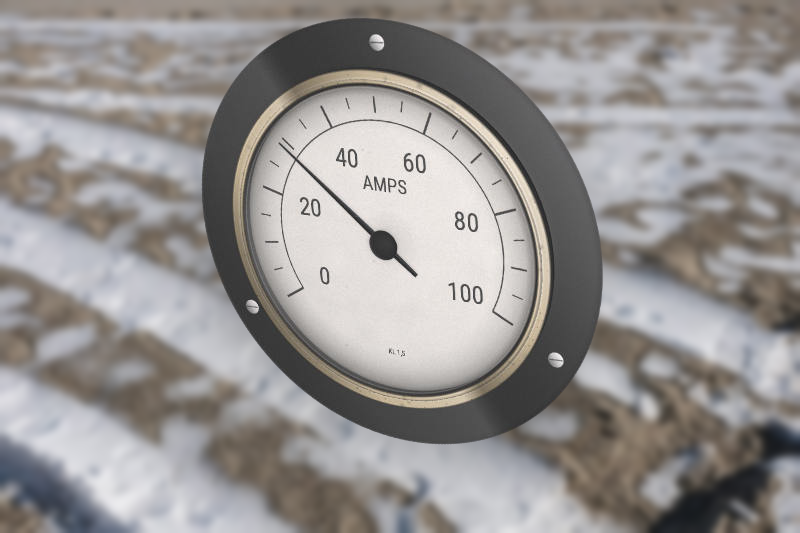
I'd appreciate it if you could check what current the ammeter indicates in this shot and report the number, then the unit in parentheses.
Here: 30 (A)
